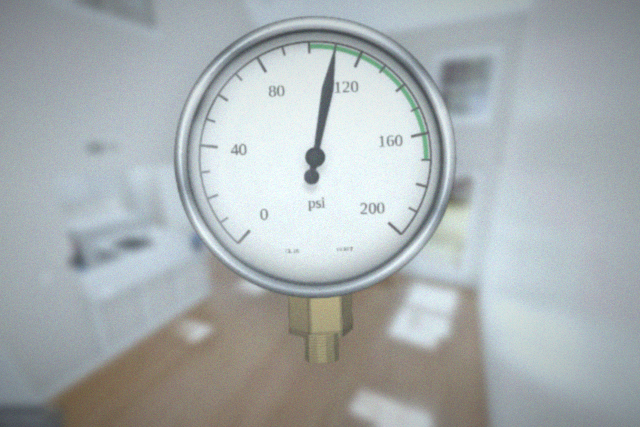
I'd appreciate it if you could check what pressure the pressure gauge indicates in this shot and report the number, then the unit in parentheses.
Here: 110 (psi)
